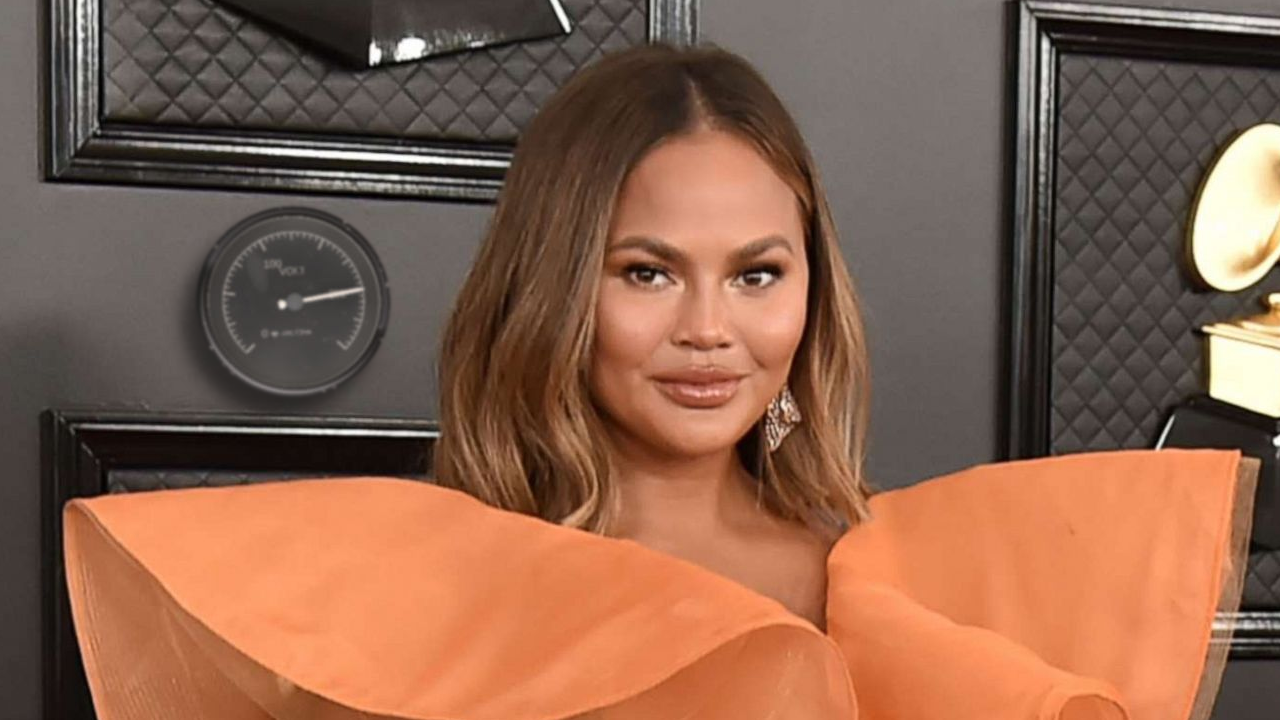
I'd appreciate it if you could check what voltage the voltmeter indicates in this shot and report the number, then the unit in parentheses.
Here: 200 (V)
